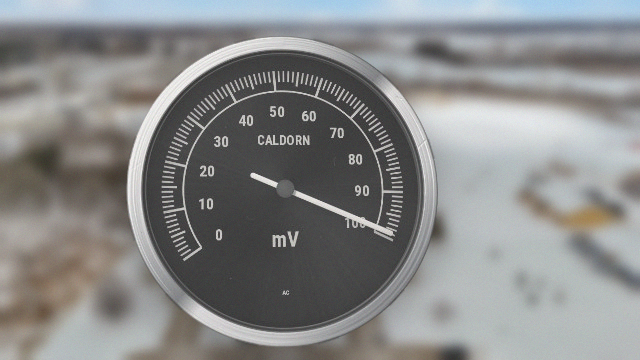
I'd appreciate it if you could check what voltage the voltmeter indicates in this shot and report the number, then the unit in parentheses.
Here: 99 (mV)
